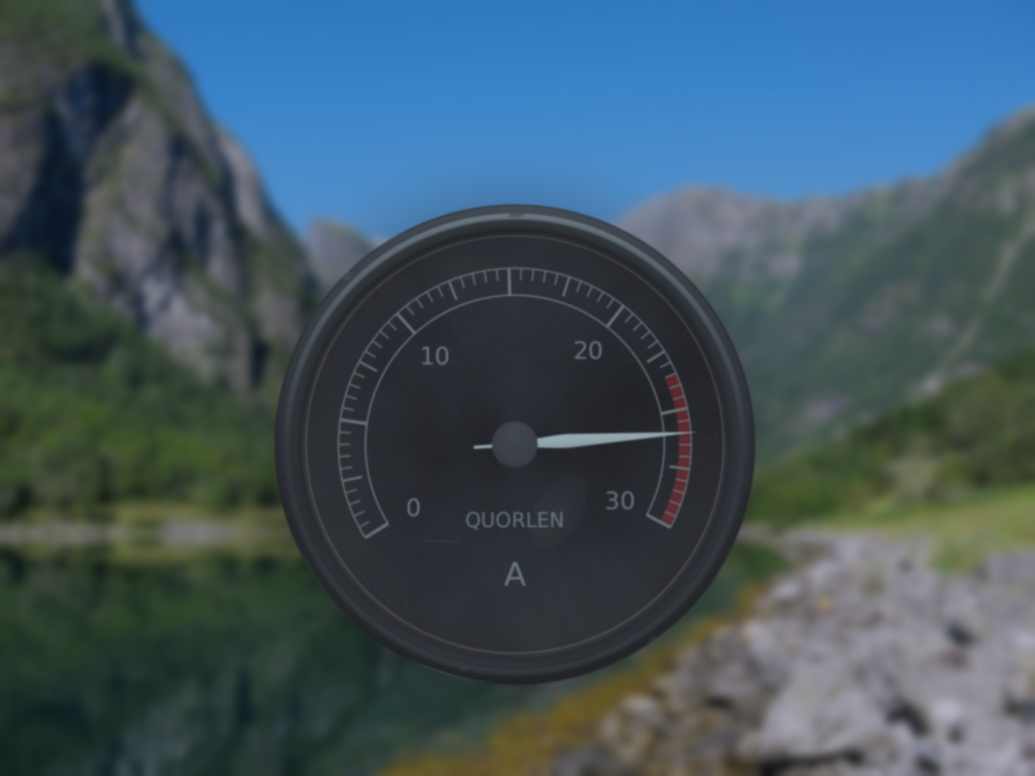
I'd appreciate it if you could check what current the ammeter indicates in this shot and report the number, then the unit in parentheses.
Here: 26 (A)
